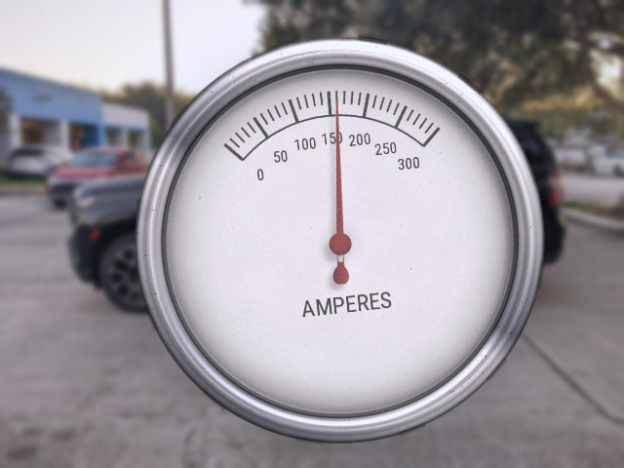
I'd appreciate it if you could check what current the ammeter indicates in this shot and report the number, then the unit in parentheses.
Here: 160 (A)
